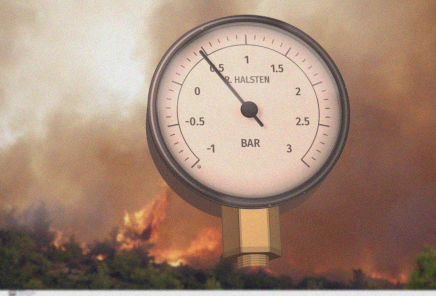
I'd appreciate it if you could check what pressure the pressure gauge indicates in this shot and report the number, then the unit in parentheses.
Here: 0.45 (bar)
